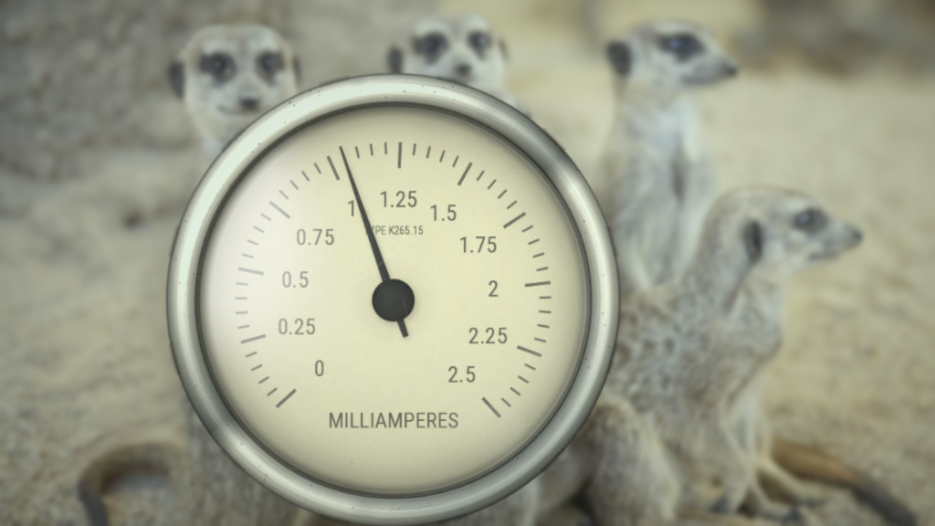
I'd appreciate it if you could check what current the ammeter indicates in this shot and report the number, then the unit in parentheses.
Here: 1.05 (mA)
